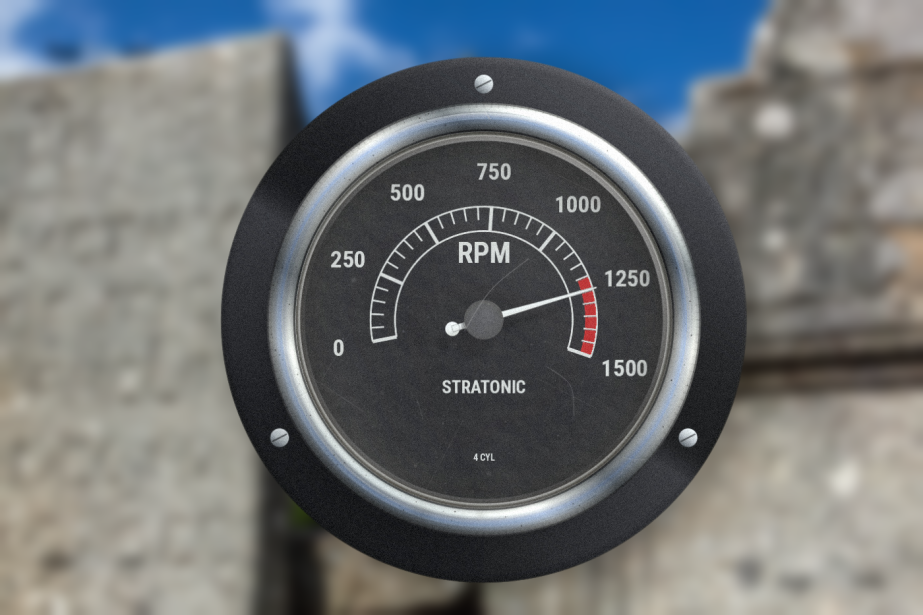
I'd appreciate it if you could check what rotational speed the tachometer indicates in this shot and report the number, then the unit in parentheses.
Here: 1250 (rpm)
